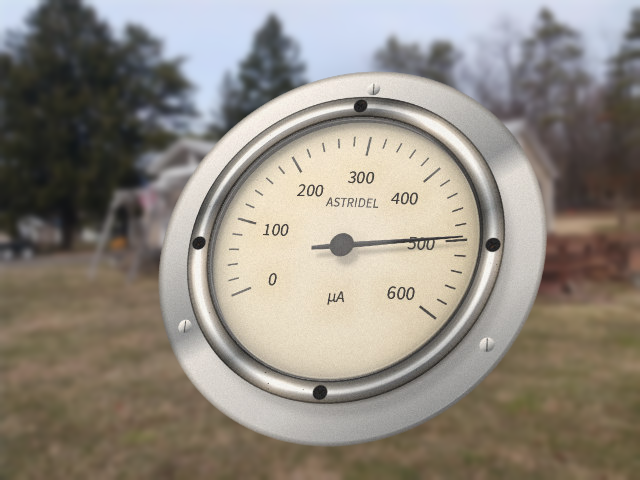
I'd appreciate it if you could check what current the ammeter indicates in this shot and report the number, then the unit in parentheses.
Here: 500 (µA)
